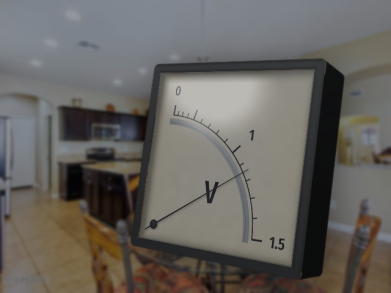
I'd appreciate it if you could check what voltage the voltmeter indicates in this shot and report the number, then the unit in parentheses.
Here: 1.15 (V)
